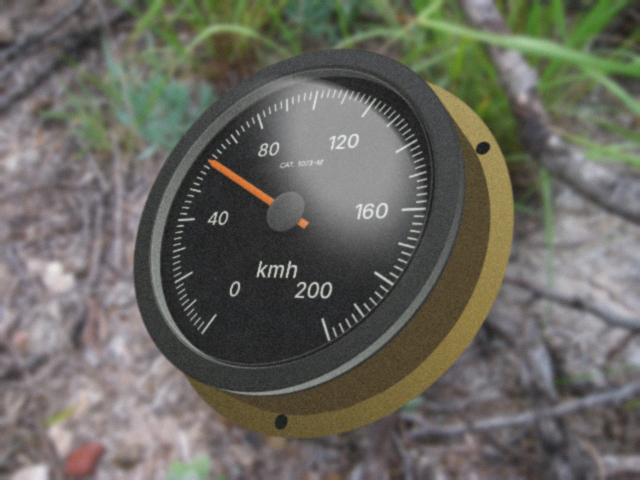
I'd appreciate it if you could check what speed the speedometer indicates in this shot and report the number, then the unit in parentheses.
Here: 60 (km/h)
